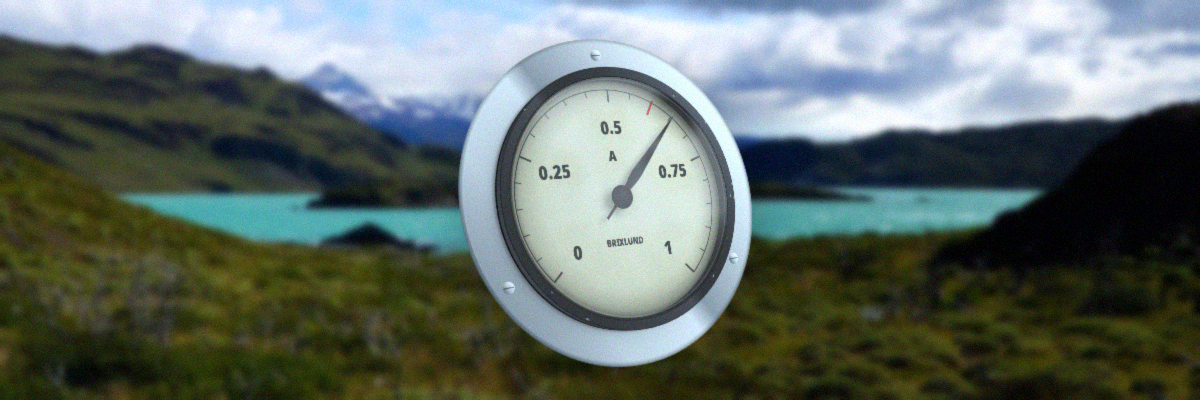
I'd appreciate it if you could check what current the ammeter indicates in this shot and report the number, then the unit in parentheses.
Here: 0.65 (A)
